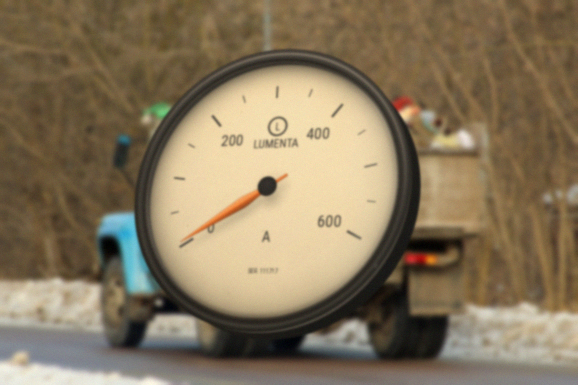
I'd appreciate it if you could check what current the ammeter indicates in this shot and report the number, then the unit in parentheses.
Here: 0 (A)
